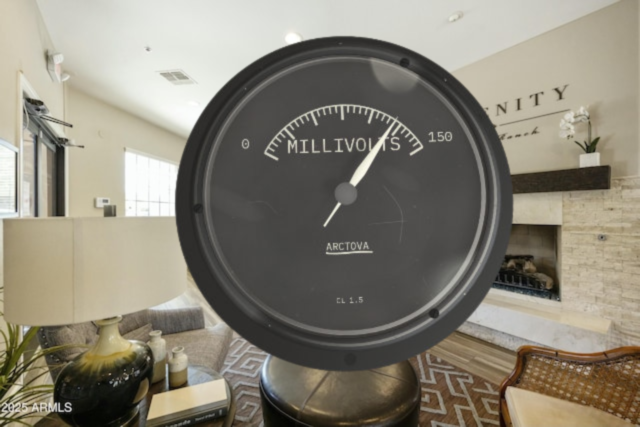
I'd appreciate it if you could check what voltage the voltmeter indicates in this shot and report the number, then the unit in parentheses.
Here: 120 (mV)
